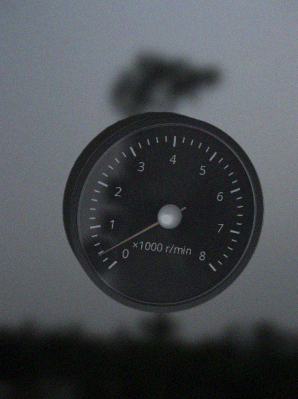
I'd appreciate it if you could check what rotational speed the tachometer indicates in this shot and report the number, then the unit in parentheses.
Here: 400 (rpm)
